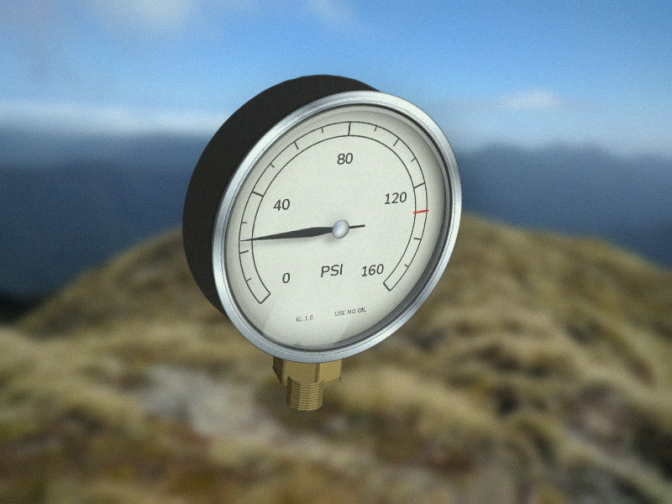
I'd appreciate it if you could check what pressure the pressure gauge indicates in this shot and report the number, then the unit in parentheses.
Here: 25 (psi)
